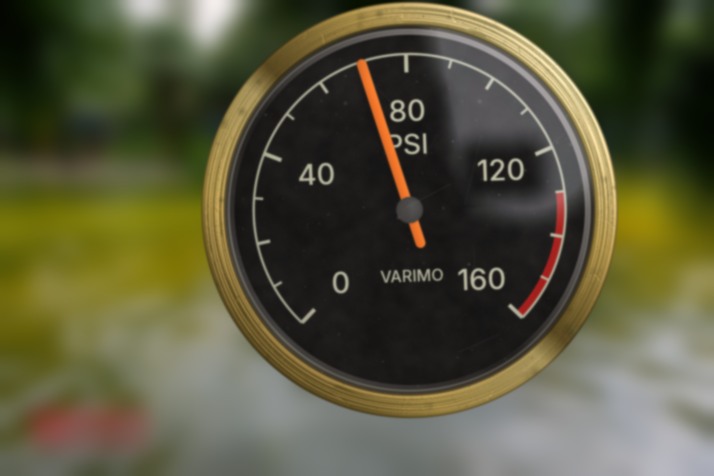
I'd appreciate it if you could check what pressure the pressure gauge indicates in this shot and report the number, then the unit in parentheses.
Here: 70 (psi)
